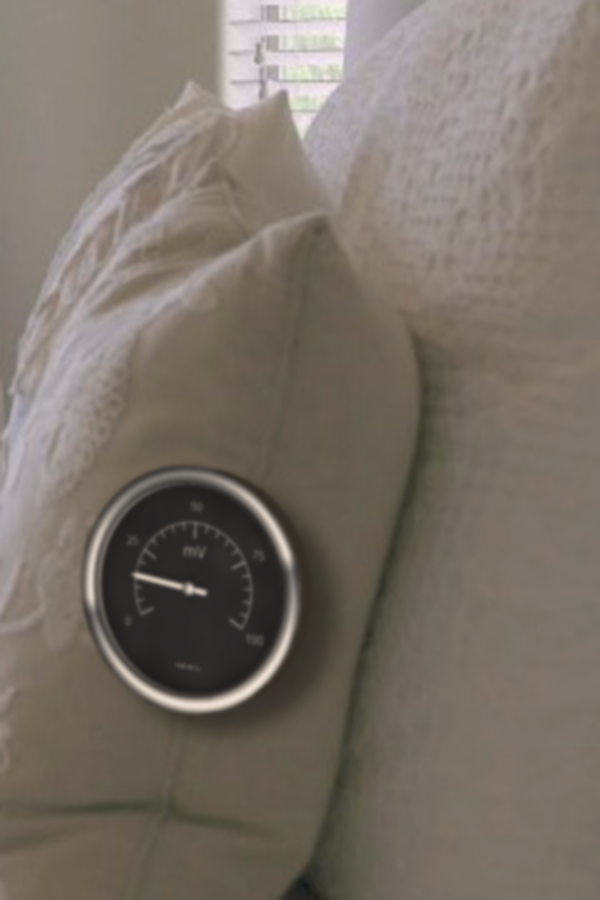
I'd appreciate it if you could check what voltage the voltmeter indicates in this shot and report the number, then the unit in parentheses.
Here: 15 (mV)
